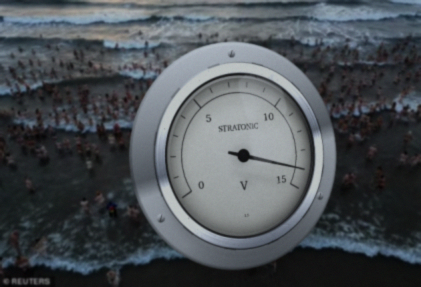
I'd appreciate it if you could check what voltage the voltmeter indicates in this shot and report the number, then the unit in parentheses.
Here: 14 (V)
